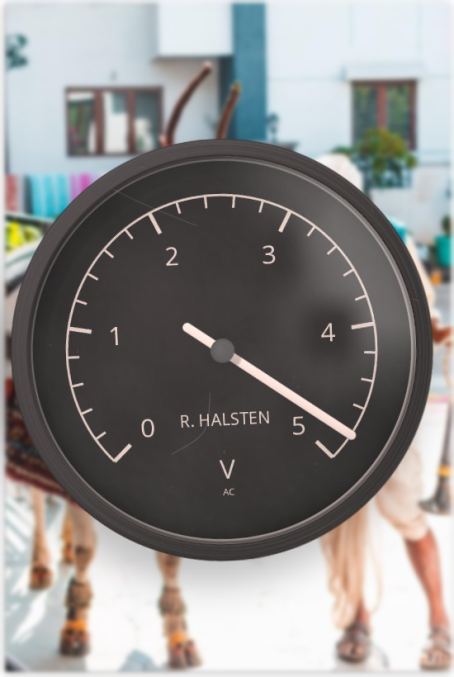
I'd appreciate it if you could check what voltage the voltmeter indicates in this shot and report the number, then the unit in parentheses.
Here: 4.8 (V)
